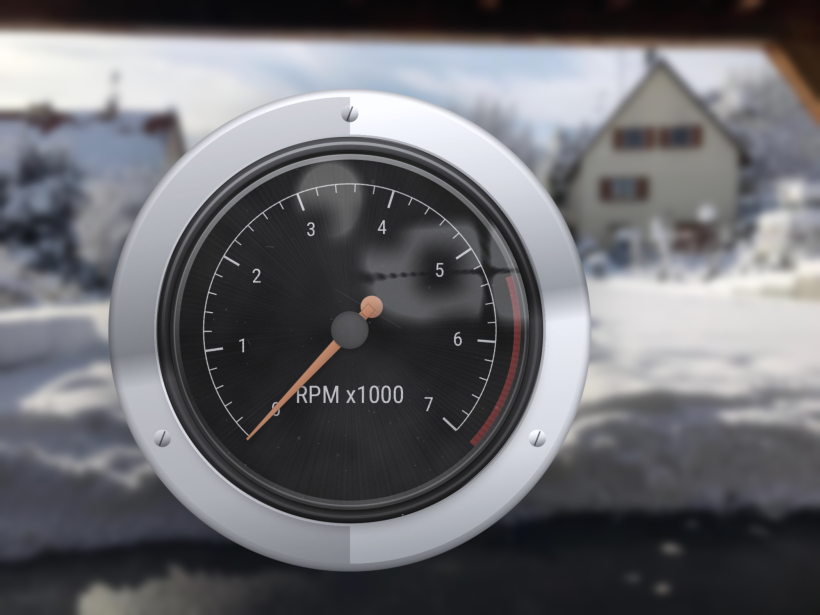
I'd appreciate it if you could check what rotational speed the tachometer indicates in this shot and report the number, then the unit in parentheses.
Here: 0 (rpm)
